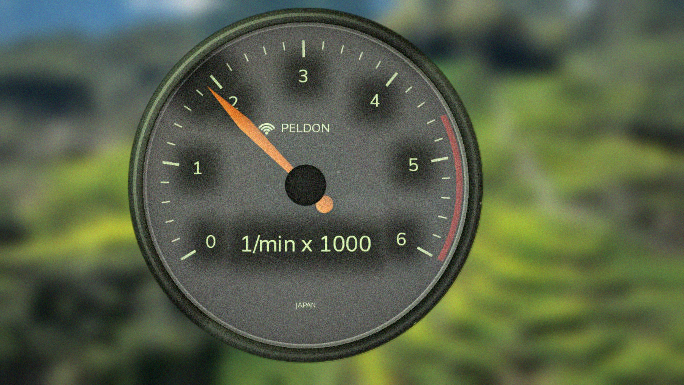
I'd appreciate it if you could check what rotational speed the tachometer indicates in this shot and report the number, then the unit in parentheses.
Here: 1900 (rpm)
